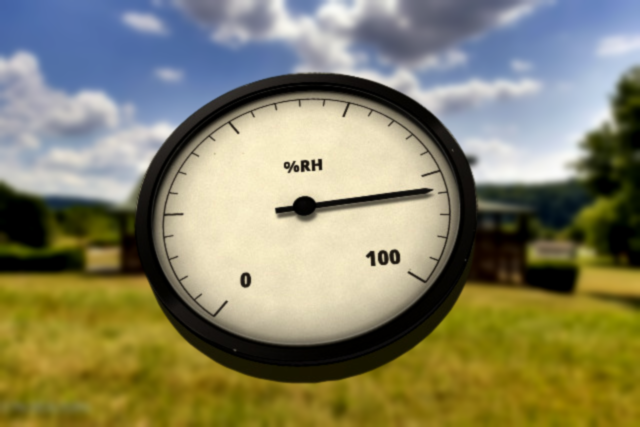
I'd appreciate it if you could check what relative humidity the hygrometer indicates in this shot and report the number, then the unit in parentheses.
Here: 84 (%)
